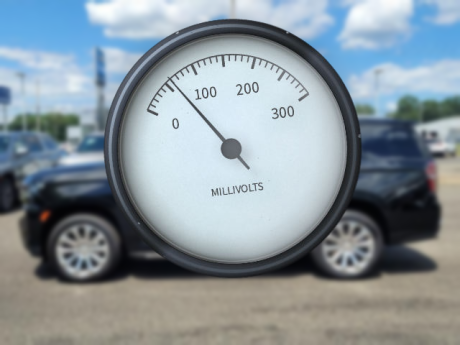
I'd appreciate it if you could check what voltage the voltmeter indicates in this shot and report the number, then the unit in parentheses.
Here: 60 (mV)
